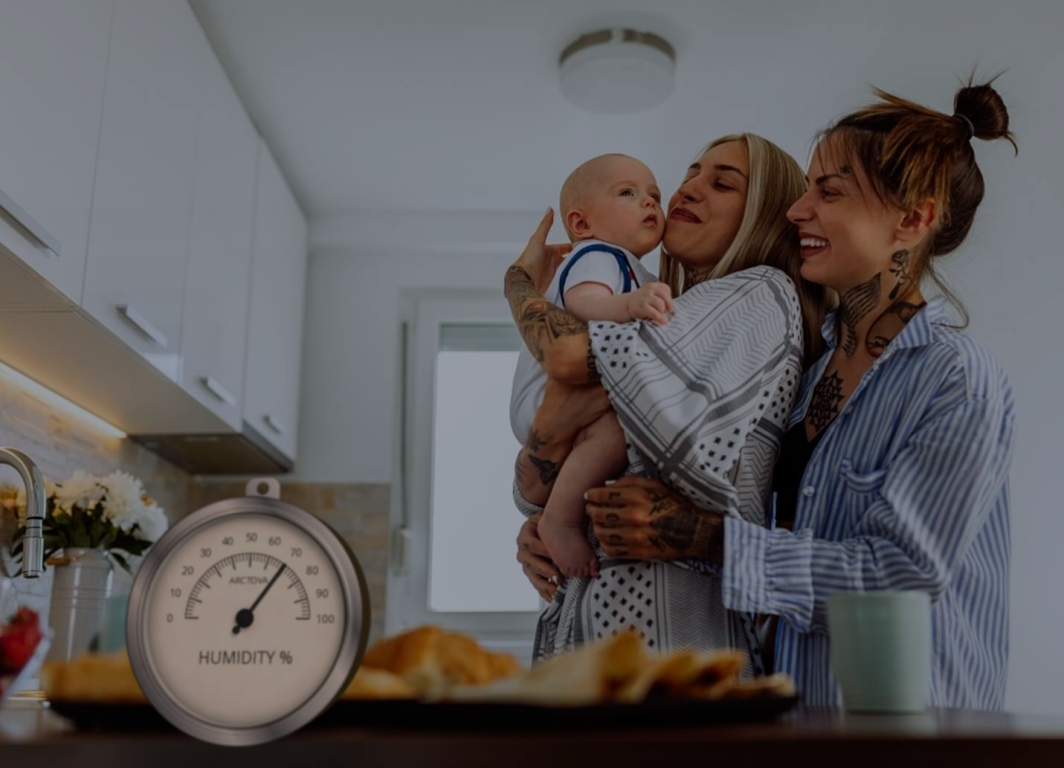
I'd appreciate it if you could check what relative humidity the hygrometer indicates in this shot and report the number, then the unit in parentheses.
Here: 70 (%)
